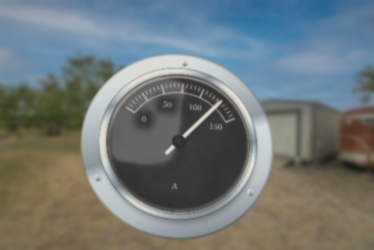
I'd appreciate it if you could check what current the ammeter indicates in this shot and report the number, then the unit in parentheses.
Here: 125 (A)
